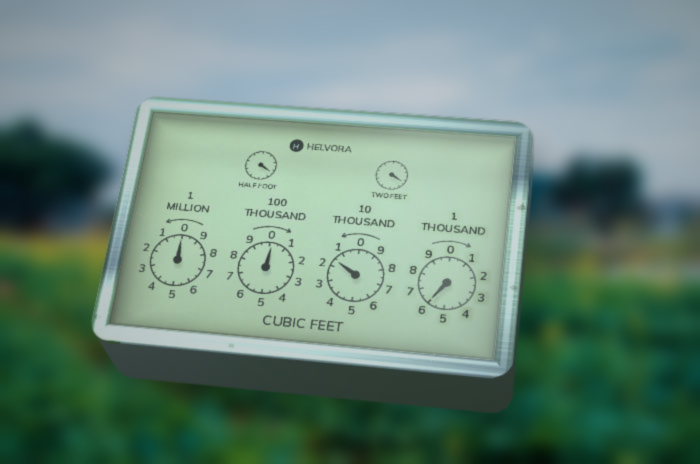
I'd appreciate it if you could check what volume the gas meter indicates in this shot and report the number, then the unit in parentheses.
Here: 1600 (ft³)
